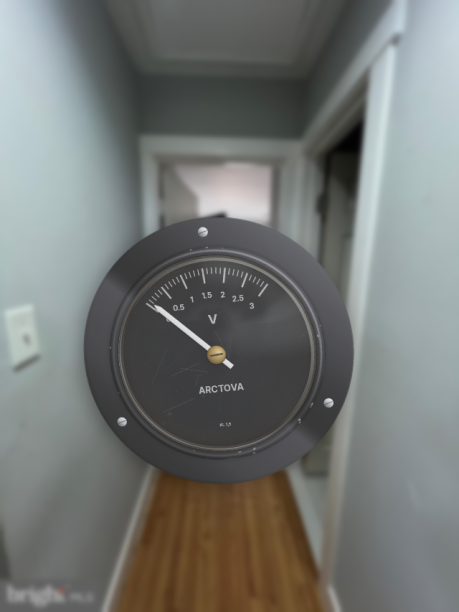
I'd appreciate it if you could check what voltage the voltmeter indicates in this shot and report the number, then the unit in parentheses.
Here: 0.1 (V)
